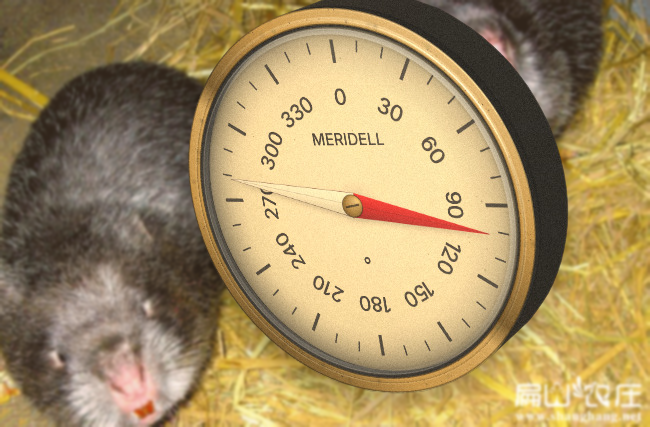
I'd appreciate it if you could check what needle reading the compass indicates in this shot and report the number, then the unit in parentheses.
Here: 100 (°)
